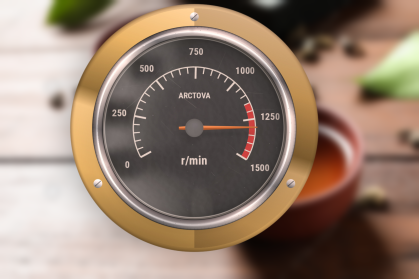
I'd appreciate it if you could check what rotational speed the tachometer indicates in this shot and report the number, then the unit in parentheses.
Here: 1300 (rpm)
